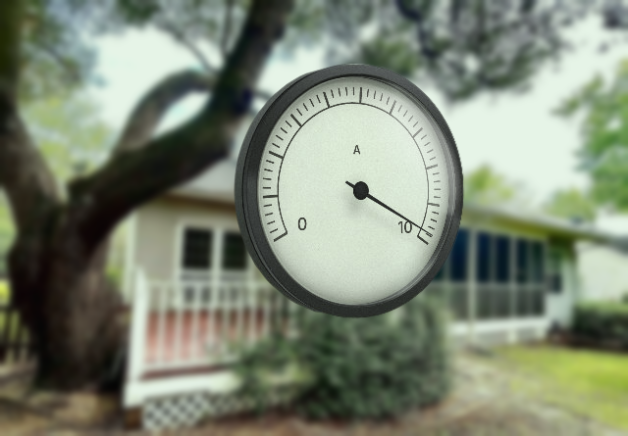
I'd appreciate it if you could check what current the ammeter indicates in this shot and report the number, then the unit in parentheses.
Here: 9.8 (A)
